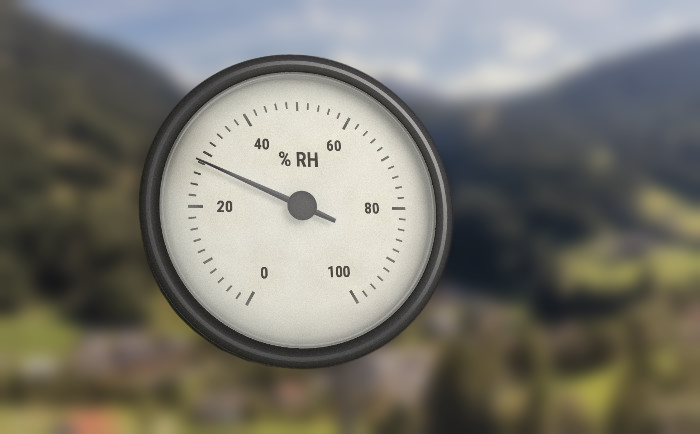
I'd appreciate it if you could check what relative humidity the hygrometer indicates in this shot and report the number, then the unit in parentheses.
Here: 28 (%)
